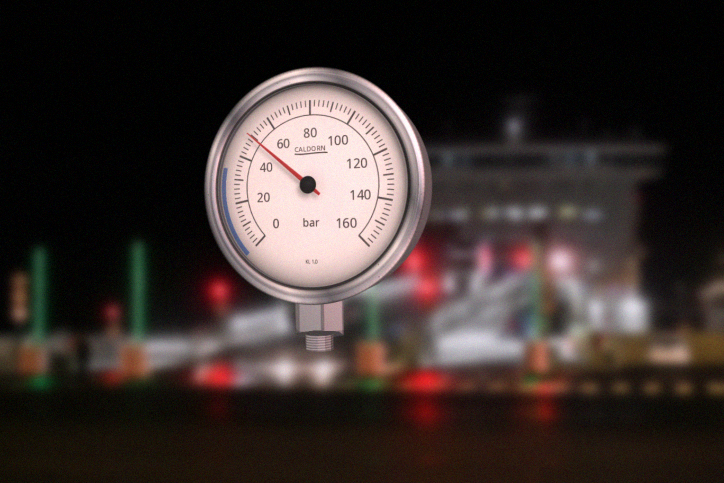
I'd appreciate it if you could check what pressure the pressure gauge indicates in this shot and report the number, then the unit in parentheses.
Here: 50 (bar)
